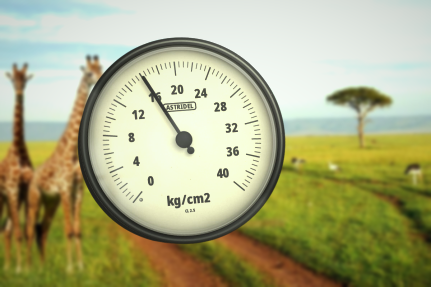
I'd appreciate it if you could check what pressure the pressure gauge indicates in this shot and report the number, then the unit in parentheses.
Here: 16 (kg/cm²)
